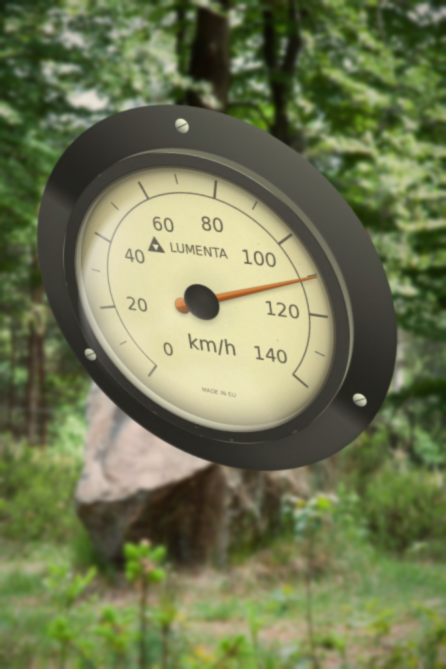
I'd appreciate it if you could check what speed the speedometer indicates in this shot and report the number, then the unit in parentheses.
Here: 110 (km/h)
